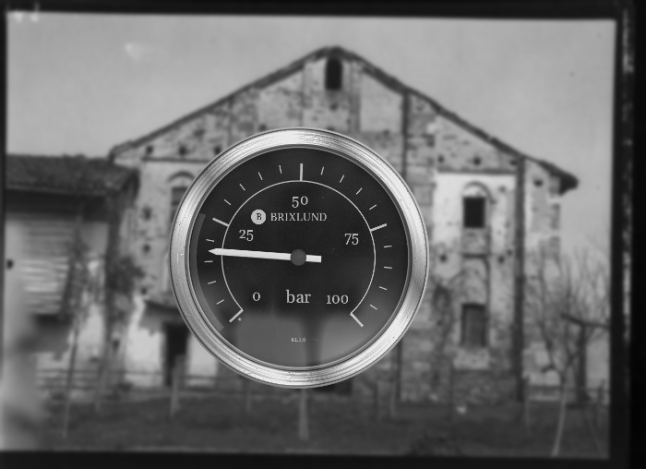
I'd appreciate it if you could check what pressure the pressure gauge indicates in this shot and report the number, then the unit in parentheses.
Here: 17.5 (bar)
